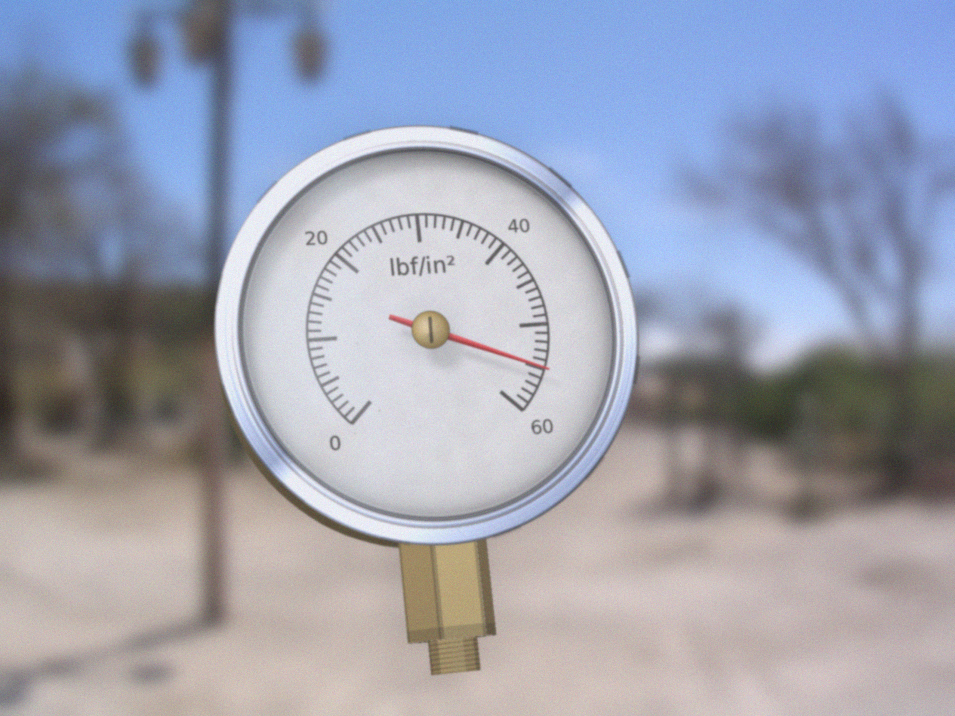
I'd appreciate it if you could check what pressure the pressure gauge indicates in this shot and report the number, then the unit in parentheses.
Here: 55 (psi)
